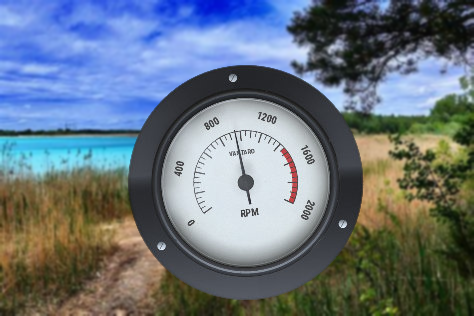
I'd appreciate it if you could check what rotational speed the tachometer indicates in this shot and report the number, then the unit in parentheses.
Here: 950 (rpm)
